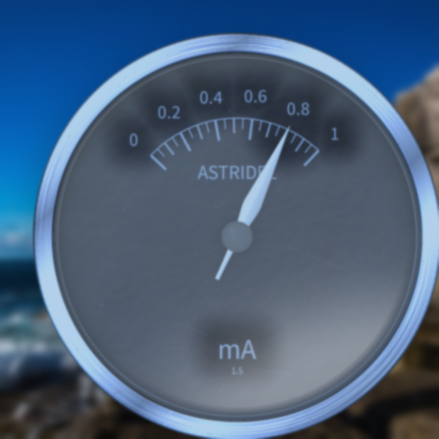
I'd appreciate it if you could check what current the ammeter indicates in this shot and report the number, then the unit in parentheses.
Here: 0.8 (mA)
